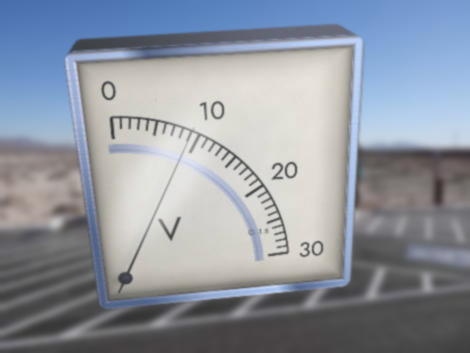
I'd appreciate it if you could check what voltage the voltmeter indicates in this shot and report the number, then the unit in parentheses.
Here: 9 (V)
